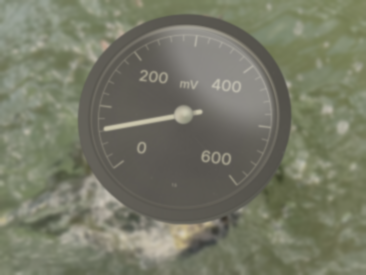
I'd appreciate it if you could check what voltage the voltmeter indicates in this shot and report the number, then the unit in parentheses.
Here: 60 (mV)
